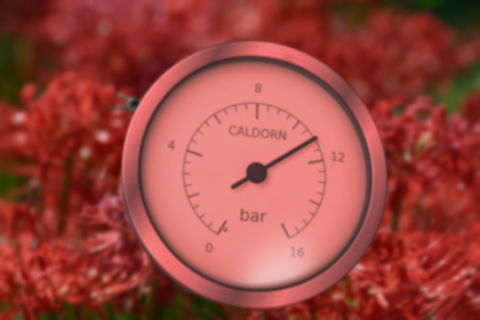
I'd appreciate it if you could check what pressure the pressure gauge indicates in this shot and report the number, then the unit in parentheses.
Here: 11 (bar)
